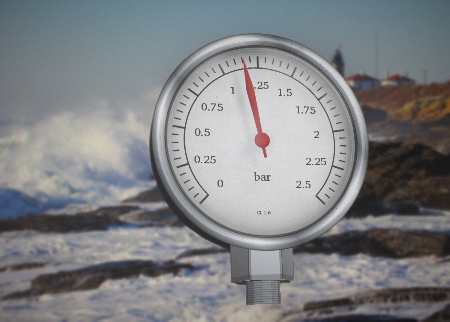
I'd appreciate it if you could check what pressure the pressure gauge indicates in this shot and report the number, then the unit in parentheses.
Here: 1.15 (bar)
